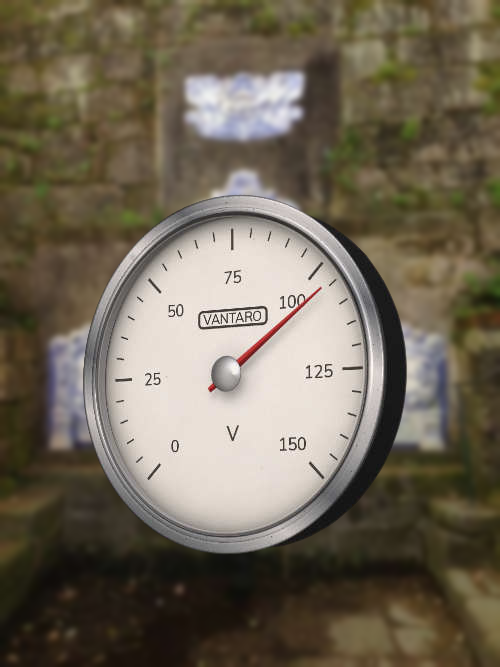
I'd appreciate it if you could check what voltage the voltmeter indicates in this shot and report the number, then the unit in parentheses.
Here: 105 (V)
